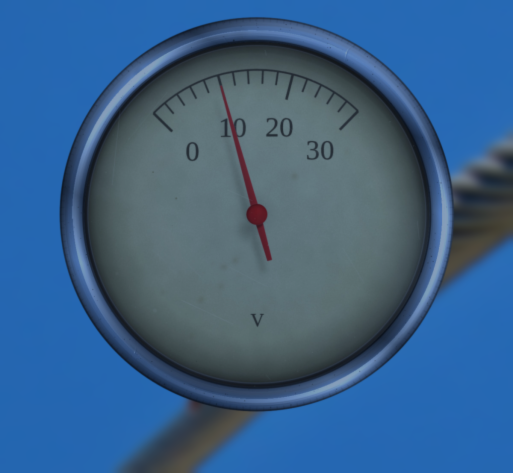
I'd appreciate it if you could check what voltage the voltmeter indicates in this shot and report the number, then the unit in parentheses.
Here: 10 (V)
